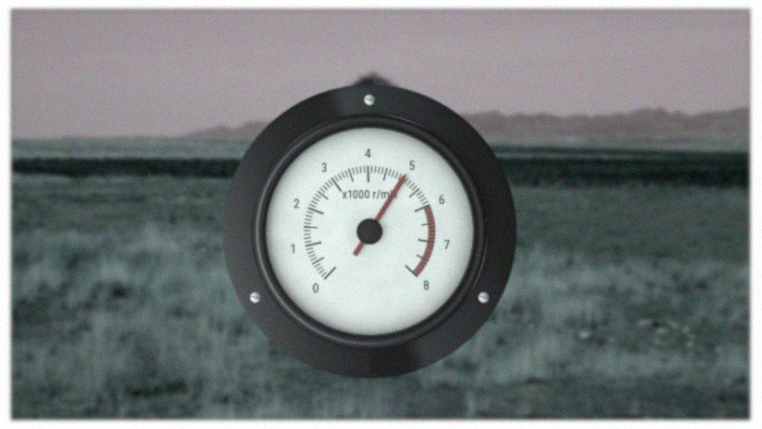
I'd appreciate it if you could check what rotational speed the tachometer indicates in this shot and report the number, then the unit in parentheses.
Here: 5000 (rpm)
